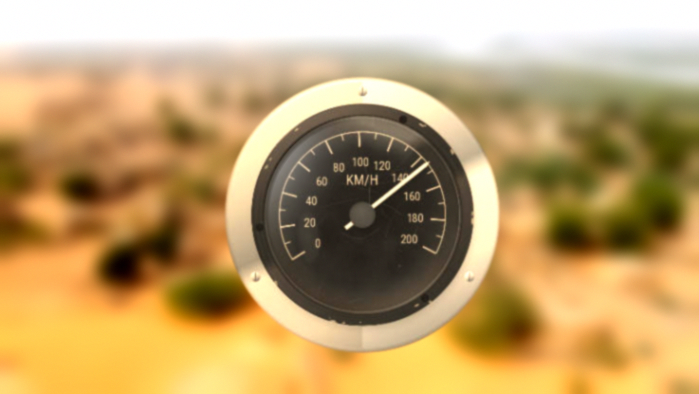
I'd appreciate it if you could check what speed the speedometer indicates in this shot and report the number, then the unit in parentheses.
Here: 145 (km/h)
